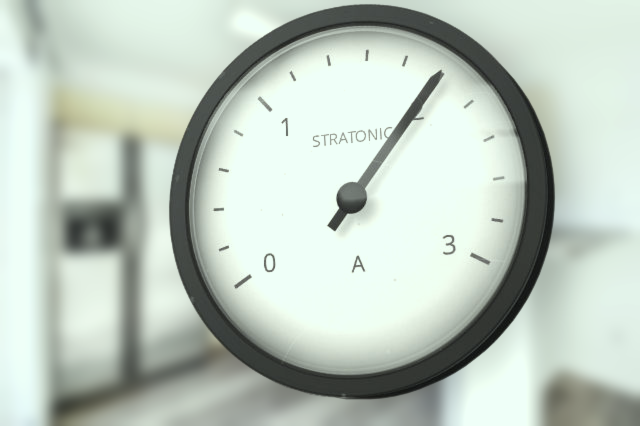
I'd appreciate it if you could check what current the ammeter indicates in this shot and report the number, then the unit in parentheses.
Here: 2 (A)
